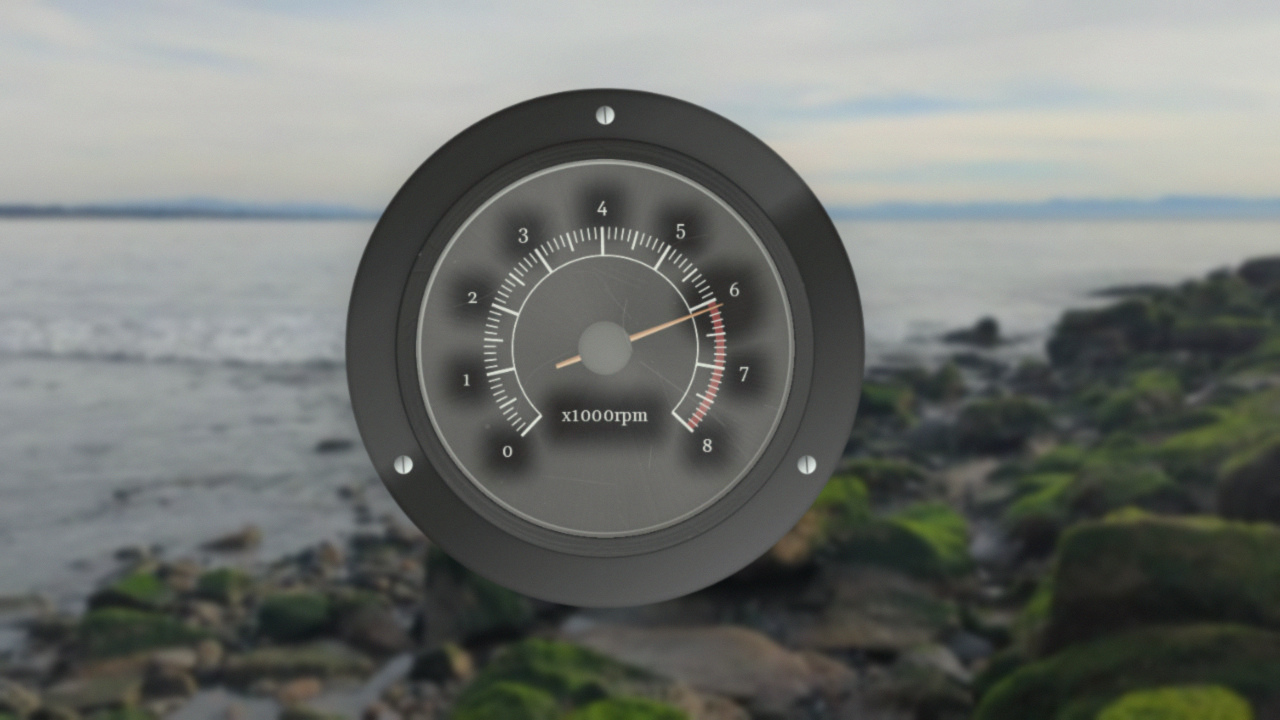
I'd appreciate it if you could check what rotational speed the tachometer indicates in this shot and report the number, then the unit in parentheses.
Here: 6100 (rpm)
